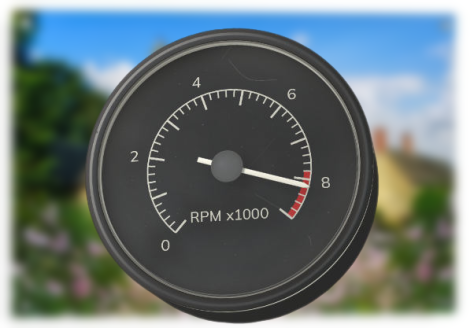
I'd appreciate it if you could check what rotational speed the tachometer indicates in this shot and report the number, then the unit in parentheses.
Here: 8200 (rpm)
